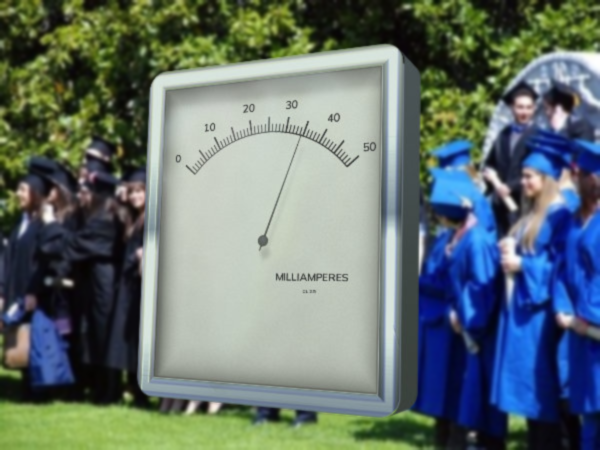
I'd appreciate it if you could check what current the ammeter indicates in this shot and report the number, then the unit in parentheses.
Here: 35 (mA)
